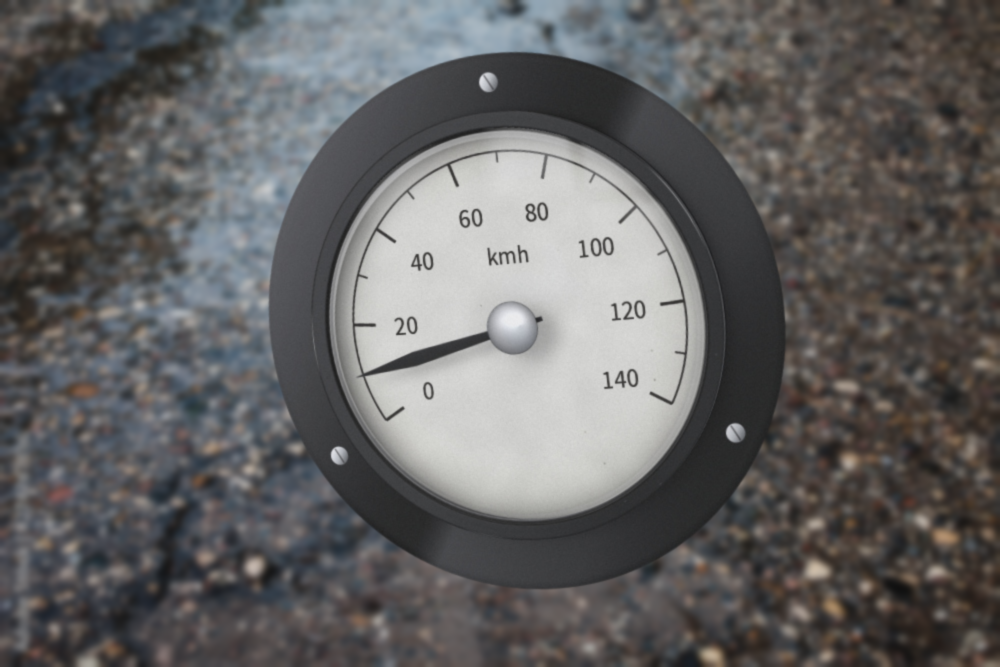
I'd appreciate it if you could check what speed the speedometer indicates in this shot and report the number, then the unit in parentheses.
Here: 10 (km/h)
